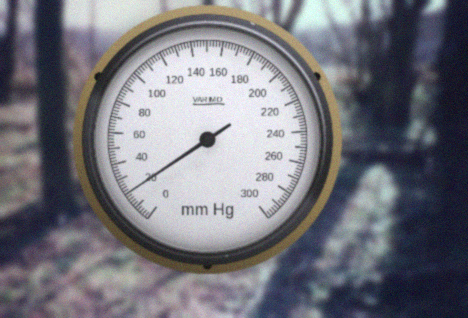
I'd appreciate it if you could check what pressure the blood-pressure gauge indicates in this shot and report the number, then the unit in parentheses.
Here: 20 (mmHg)
